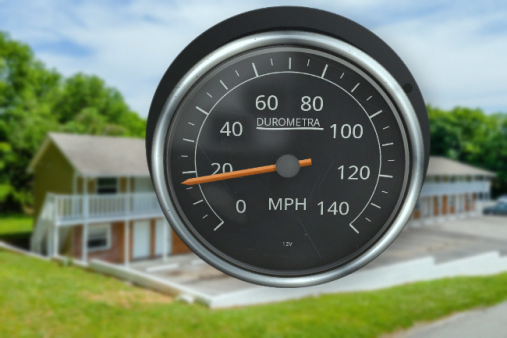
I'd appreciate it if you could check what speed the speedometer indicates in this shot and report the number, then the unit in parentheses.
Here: 17.5 (mph)
